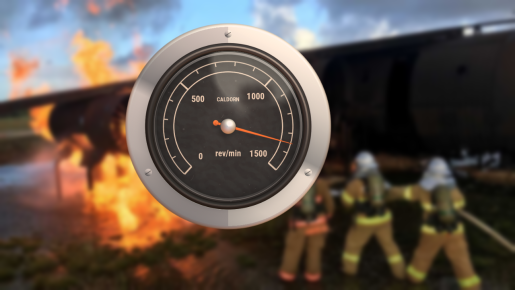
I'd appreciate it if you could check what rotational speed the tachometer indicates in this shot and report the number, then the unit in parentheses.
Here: 1350 (rpm)
